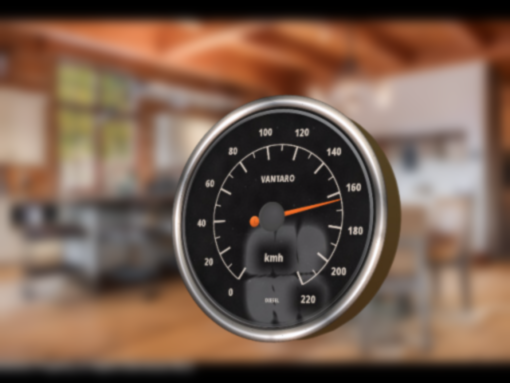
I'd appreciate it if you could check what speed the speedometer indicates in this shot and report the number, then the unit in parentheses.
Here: 165 (km/h)
